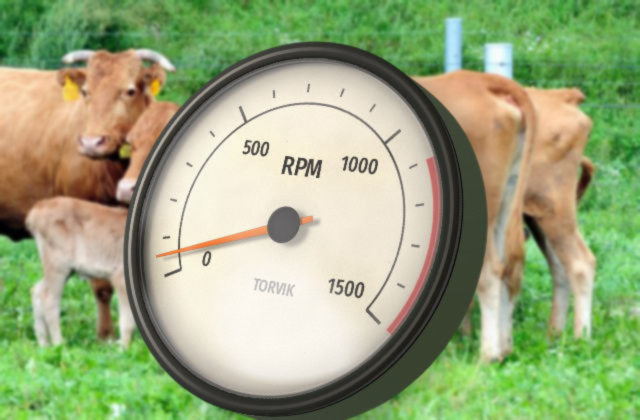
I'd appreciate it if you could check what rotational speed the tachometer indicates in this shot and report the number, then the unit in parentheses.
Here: 50 (rpm)
